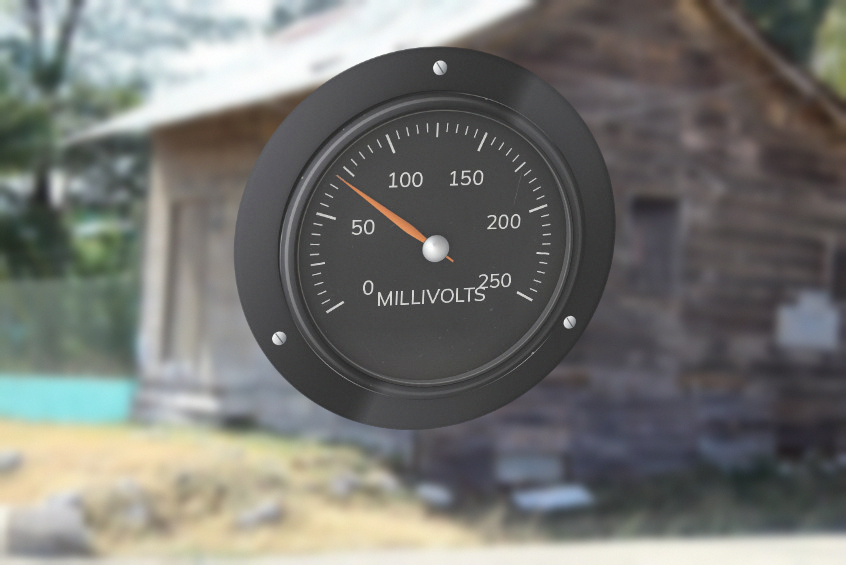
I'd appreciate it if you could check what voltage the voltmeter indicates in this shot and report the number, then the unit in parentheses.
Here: 70 (mV)
